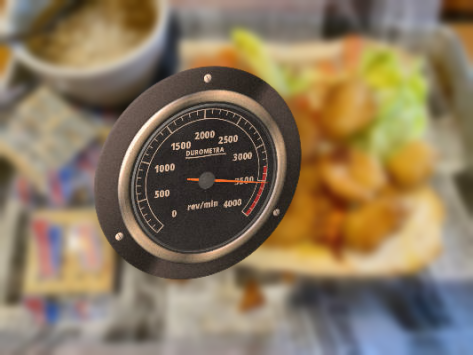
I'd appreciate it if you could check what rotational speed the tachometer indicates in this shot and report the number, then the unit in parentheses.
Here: 3500 (rpm)
